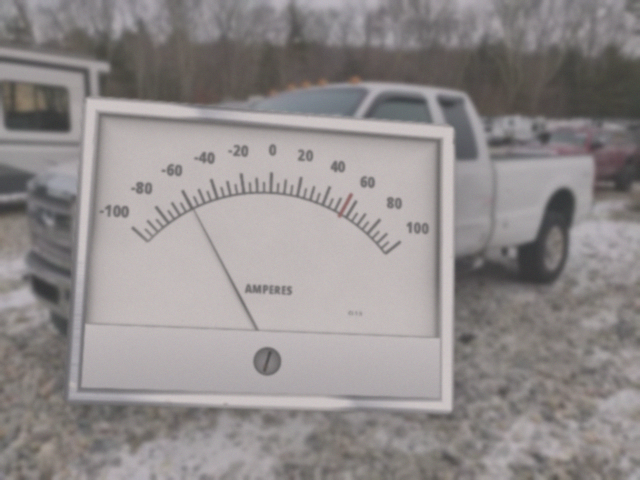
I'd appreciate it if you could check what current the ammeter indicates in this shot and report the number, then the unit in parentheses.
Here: -60 (A)
